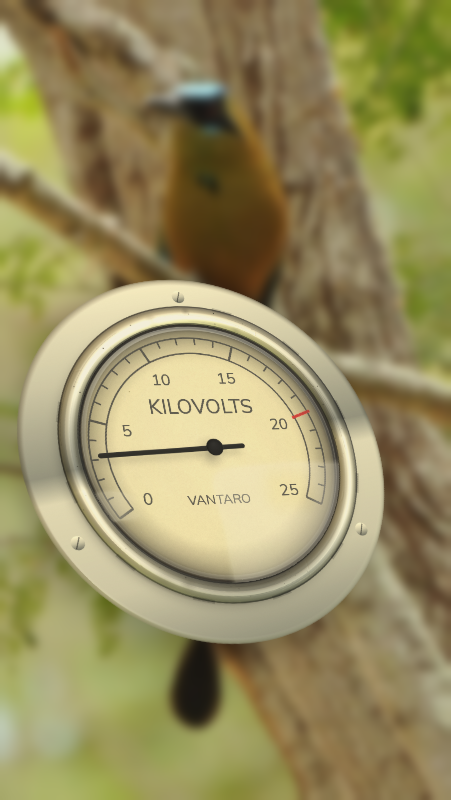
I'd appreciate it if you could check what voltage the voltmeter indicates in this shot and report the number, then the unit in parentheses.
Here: 3 (kV)
